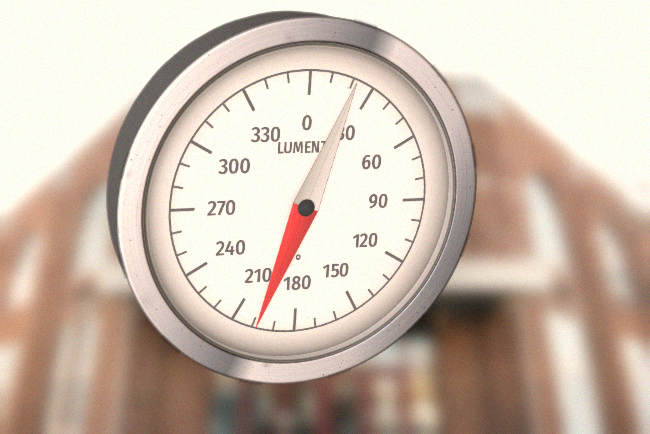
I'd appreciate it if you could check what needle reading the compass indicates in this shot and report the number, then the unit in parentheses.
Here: 200 (°)
